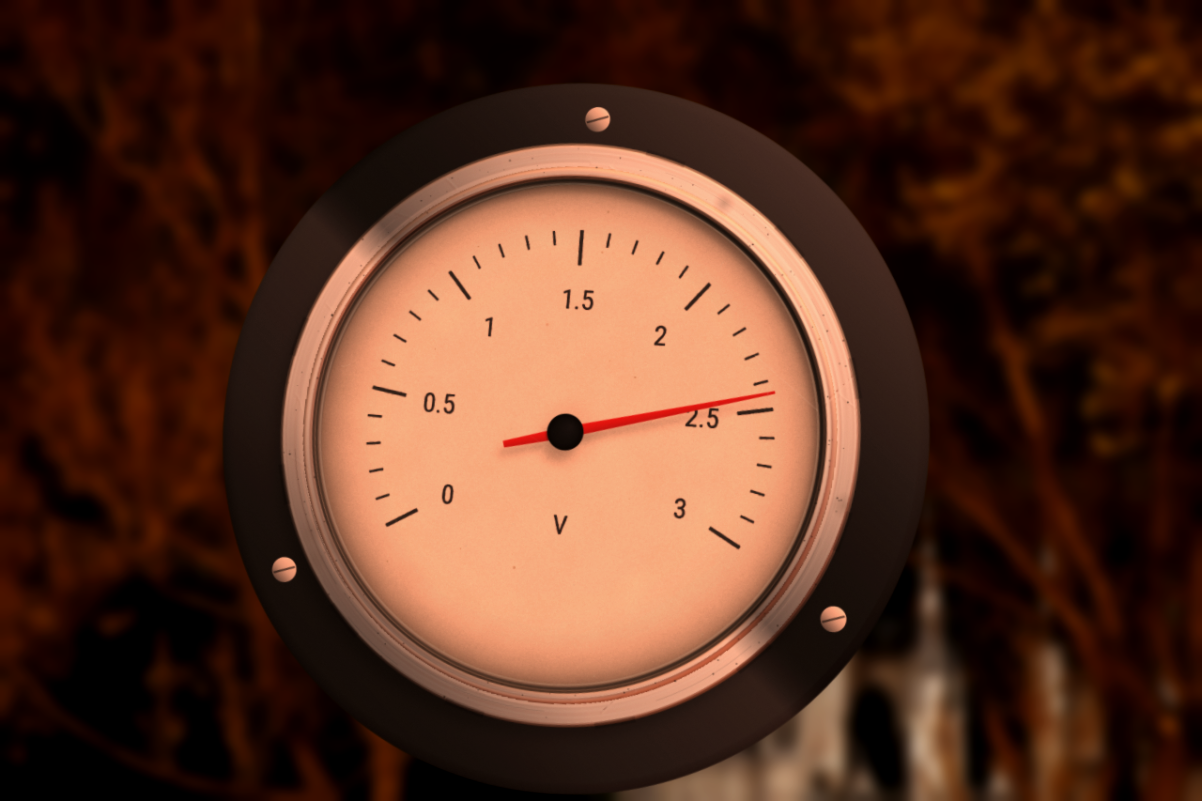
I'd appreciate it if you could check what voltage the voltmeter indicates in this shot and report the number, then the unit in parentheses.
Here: 2.45 (V)
